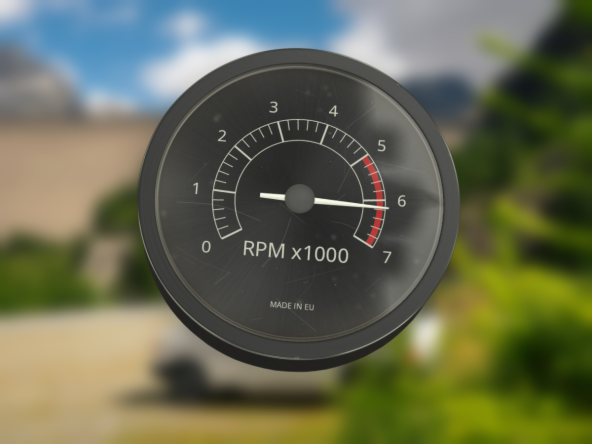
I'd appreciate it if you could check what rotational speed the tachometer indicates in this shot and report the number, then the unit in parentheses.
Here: 6200 (rpm)
